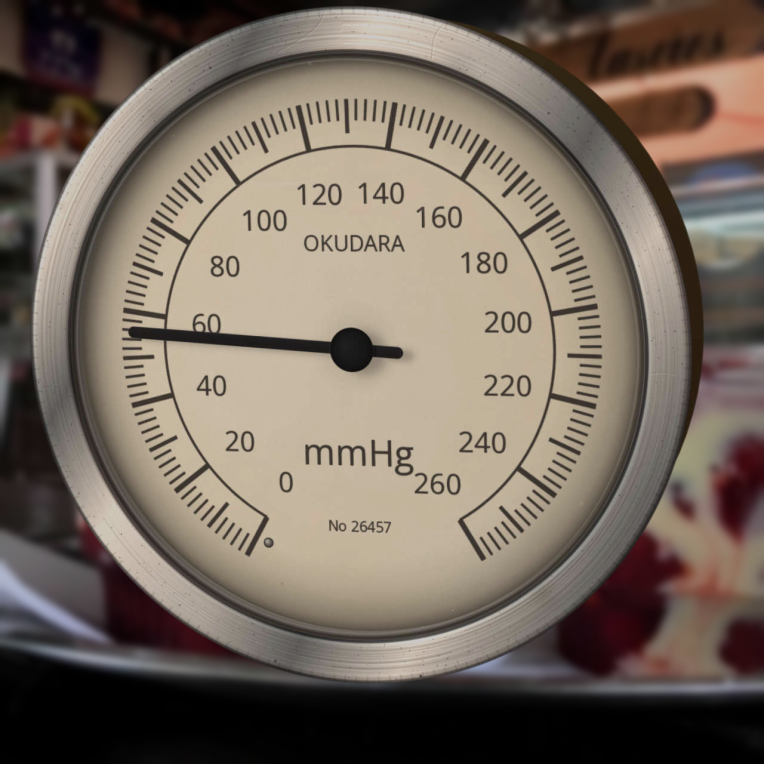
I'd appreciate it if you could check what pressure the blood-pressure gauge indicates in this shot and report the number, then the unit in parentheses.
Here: 56 (mmHg)
